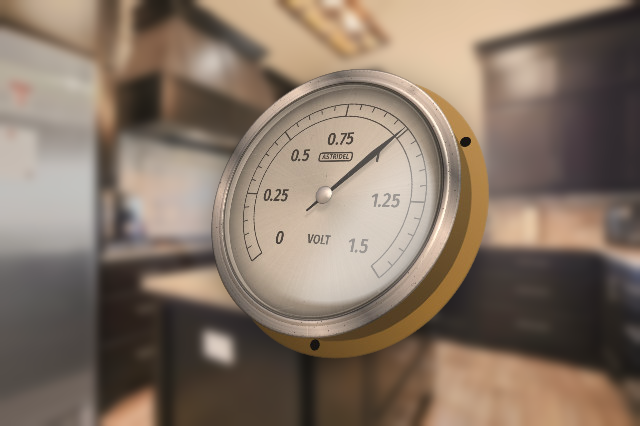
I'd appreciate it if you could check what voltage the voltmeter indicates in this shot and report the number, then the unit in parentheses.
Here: 1 (V)
